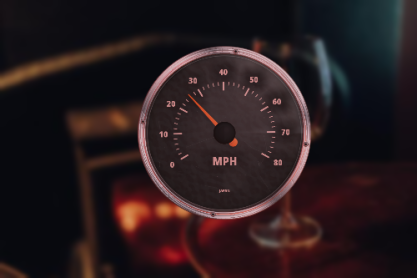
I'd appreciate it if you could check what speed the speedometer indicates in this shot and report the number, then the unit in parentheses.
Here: 26 (mph)
